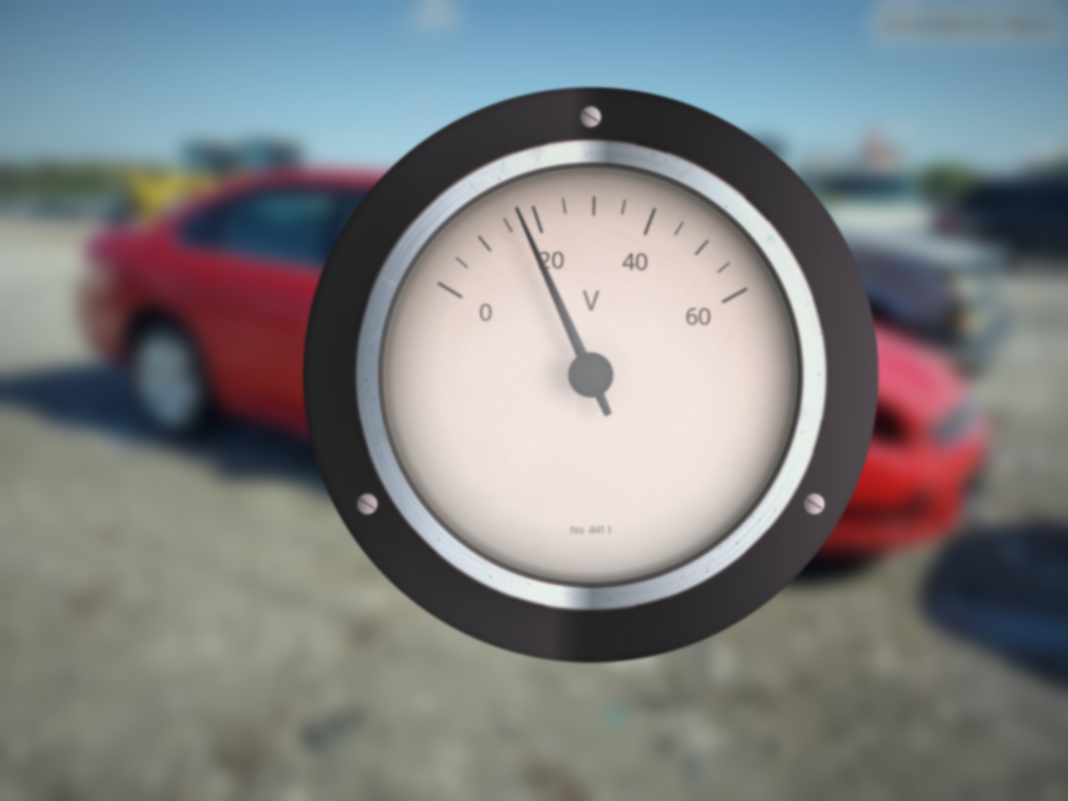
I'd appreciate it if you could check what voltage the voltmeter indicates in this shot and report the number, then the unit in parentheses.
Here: 17.5 (V)
